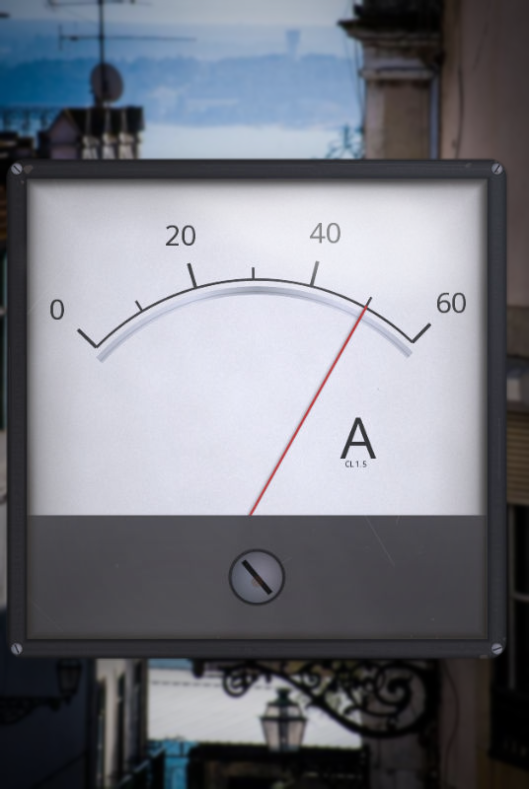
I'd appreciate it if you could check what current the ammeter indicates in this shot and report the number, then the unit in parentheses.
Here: 50 (A)
